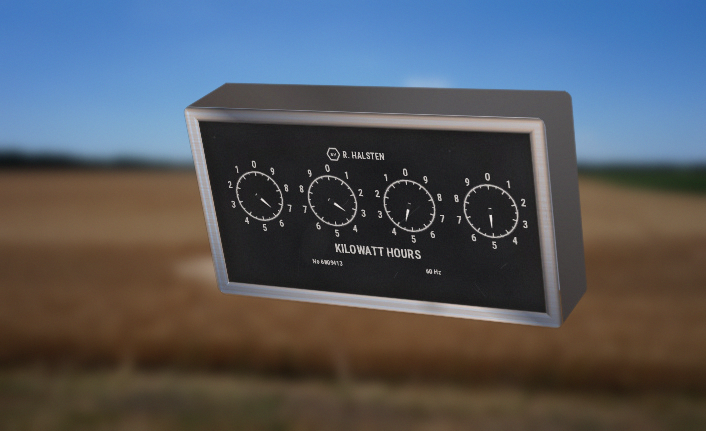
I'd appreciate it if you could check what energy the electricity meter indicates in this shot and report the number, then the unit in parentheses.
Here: 6345 (kWh)
